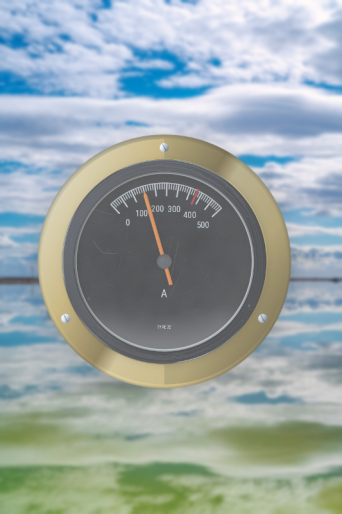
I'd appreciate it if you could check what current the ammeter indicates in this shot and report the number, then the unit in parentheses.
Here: 150 (A)
